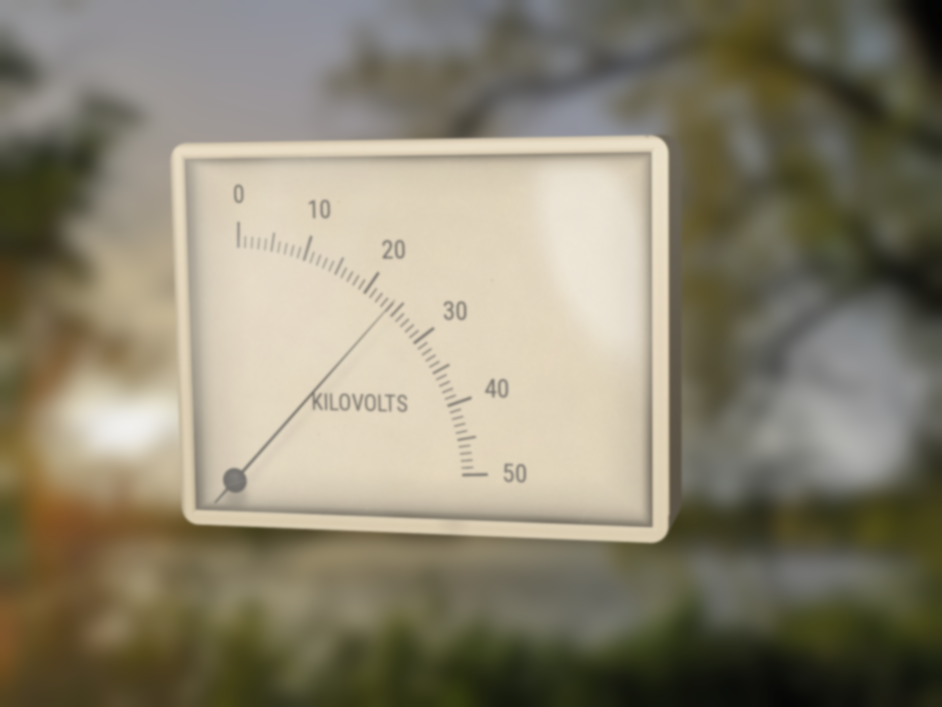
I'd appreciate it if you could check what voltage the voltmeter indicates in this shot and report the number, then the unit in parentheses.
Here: 24 (kV)
